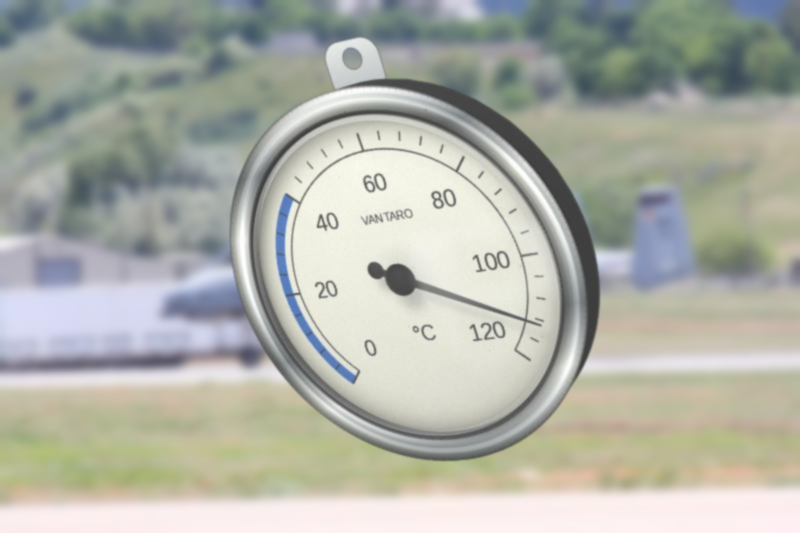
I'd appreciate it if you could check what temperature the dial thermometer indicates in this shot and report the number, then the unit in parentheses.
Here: 112 (°C)
